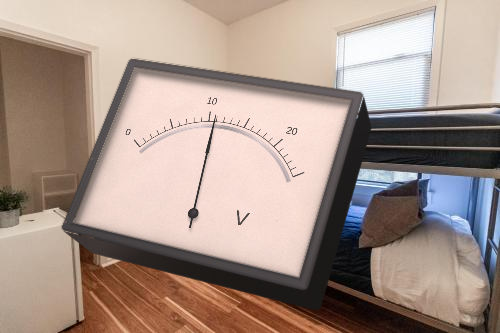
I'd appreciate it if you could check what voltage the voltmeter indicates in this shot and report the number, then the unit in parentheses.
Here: 11 (V)
